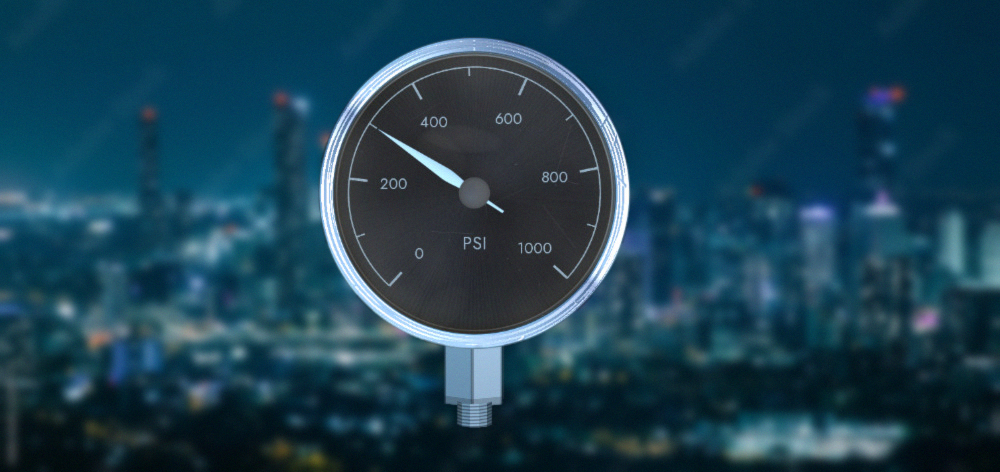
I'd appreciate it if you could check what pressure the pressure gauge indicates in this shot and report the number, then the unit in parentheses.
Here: 300 (psi)
